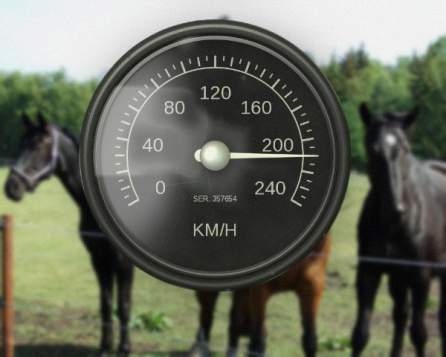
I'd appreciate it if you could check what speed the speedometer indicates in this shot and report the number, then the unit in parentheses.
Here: 210 (km/h)
